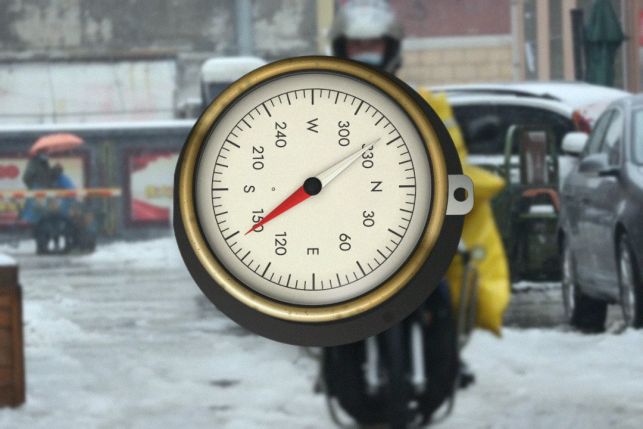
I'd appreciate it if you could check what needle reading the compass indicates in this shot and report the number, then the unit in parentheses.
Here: 145 (°)
